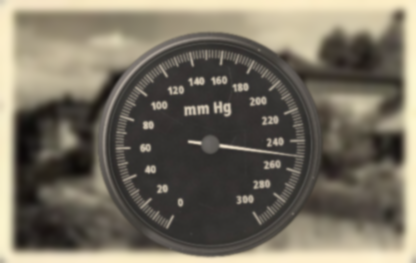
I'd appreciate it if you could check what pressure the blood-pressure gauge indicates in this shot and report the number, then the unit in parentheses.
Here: 250 (mmHg)
